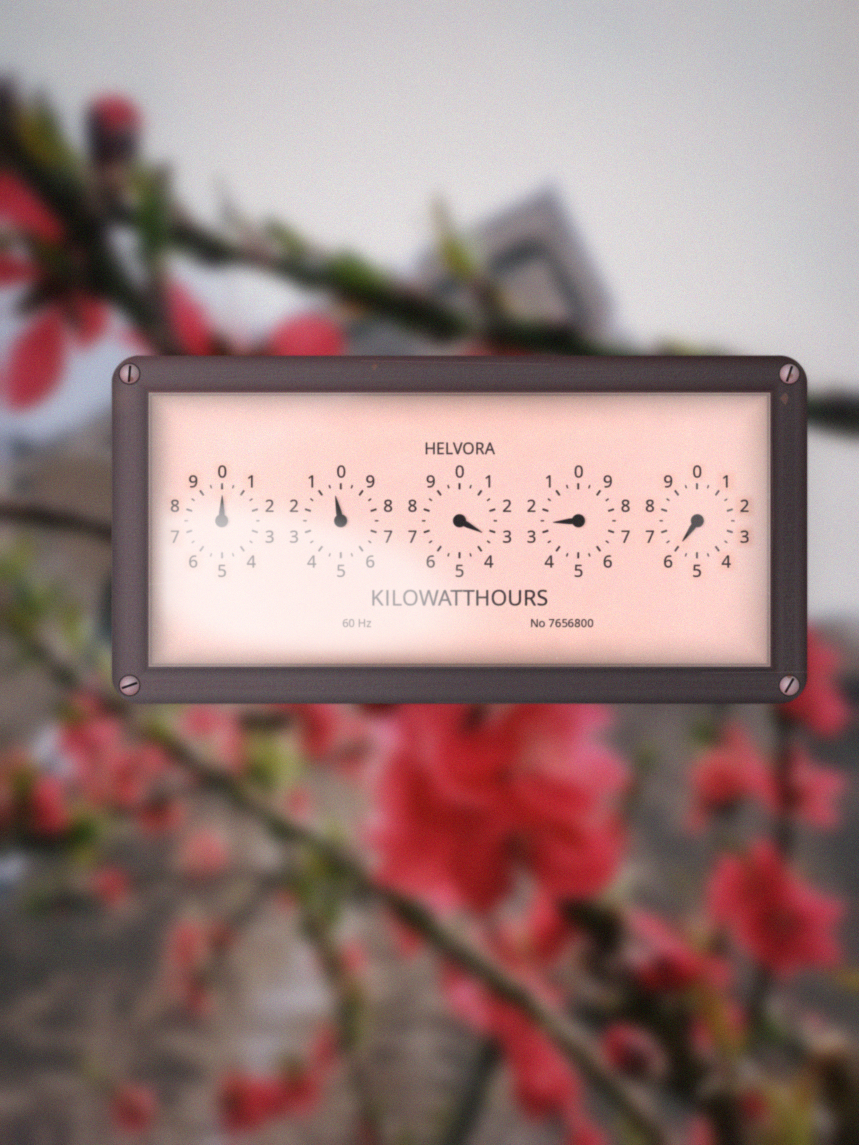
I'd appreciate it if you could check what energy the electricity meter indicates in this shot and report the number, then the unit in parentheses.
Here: 326 (kWh)
